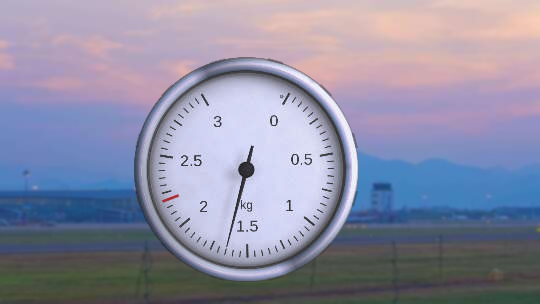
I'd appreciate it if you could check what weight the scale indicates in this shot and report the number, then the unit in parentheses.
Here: 1.65 (kg)
